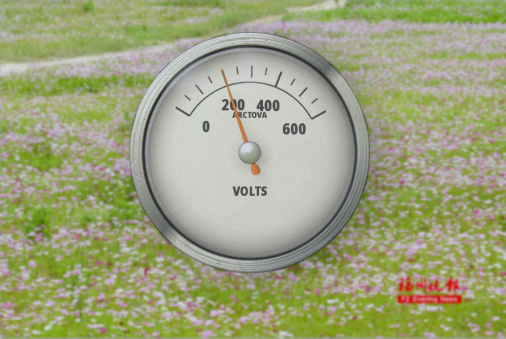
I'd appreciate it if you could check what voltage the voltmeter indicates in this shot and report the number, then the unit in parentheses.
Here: 200 (V)
